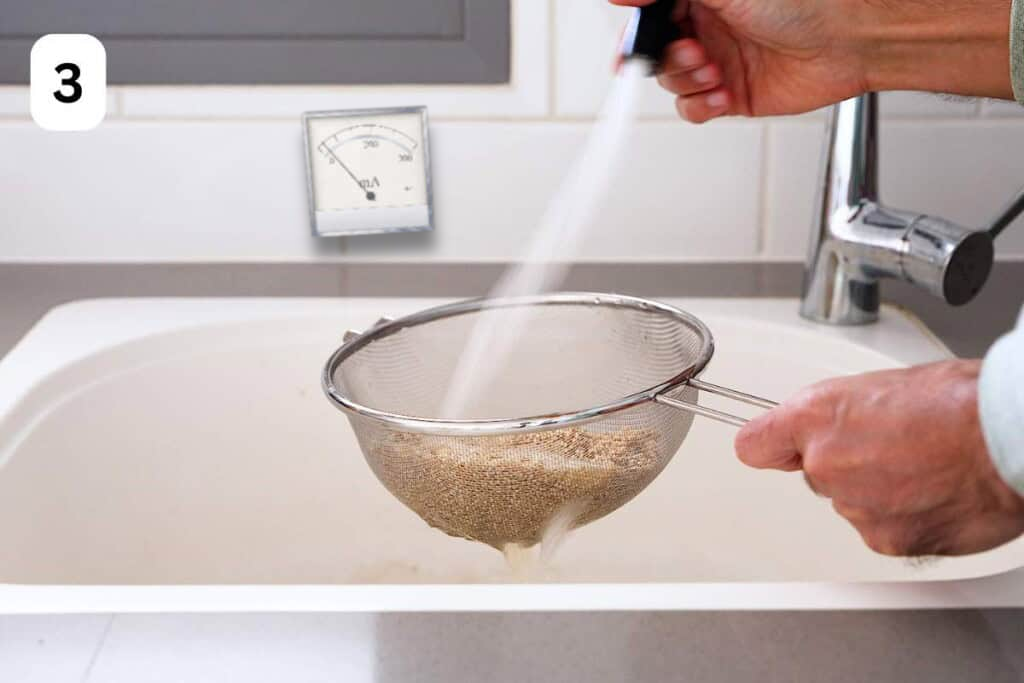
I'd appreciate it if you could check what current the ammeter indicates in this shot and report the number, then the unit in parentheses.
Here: 50 (mA)
